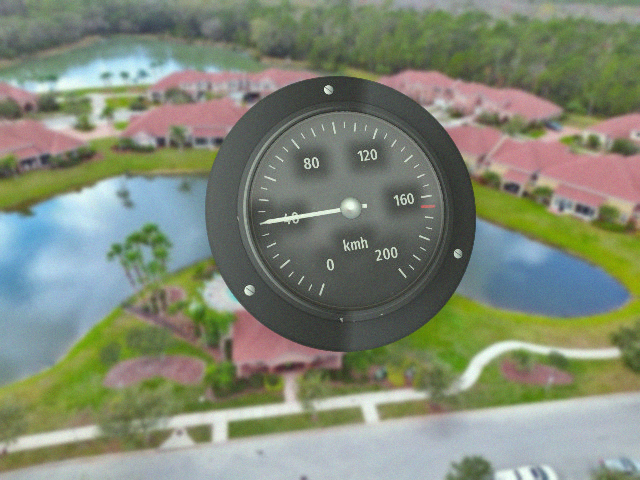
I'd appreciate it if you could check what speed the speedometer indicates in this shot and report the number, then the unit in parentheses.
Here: 40 (km/h)
